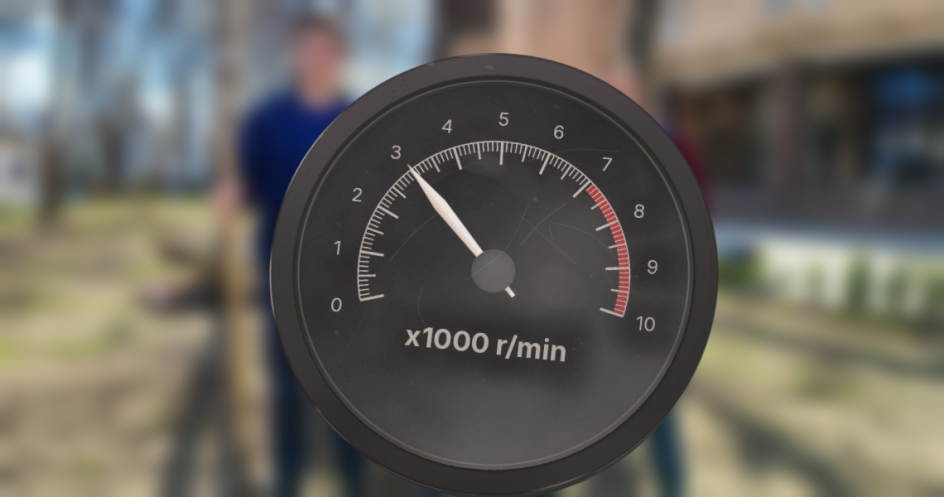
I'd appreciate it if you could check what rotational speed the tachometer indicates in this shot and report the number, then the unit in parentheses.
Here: 3000 (rpm)
